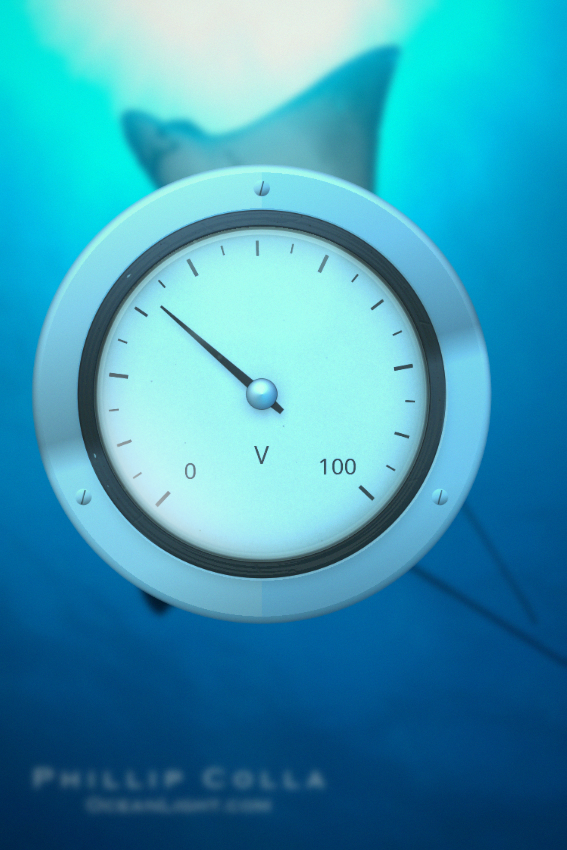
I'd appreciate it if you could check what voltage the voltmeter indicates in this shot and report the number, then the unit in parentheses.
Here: 32.5 (V)
